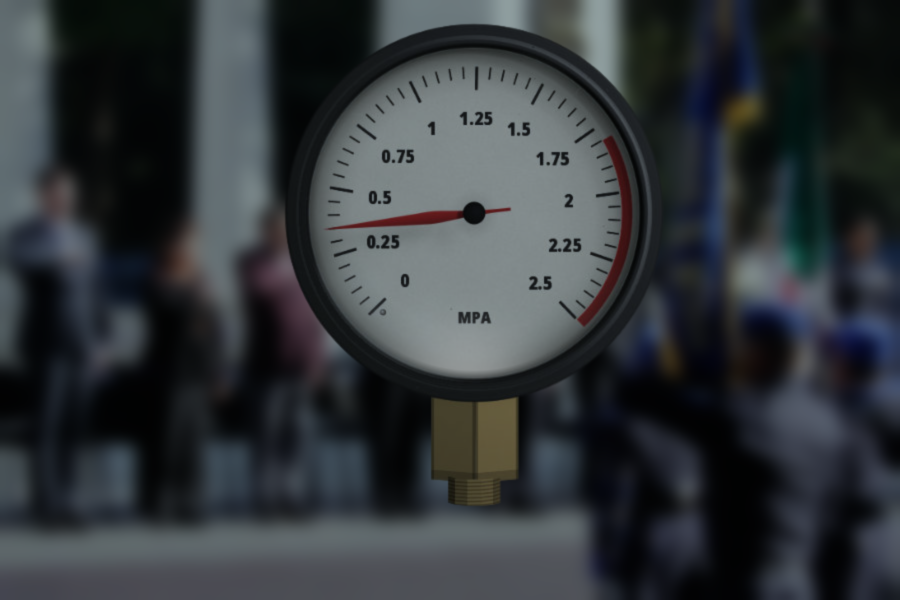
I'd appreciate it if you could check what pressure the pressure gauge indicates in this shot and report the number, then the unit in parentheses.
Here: 0.35 (MPa)
